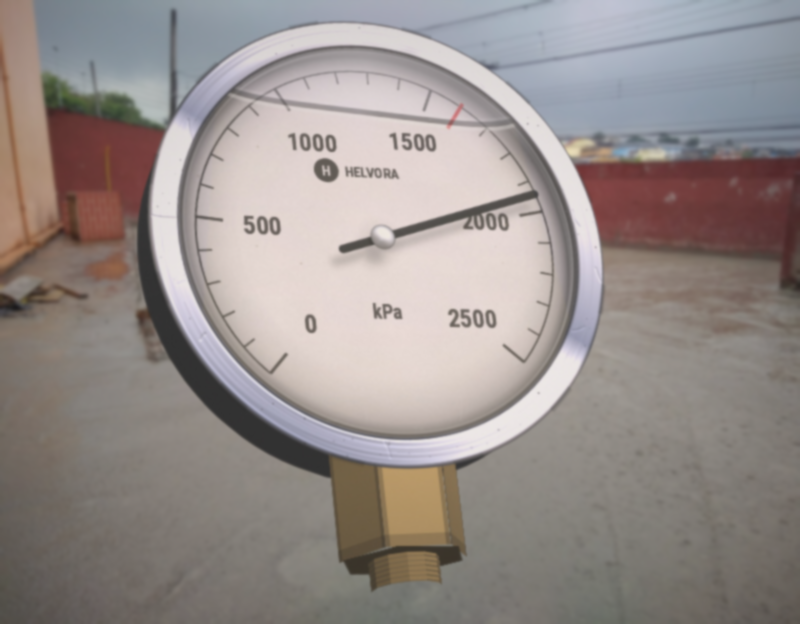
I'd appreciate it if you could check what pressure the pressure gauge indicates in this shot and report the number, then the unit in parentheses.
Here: 1950 (kPa)
